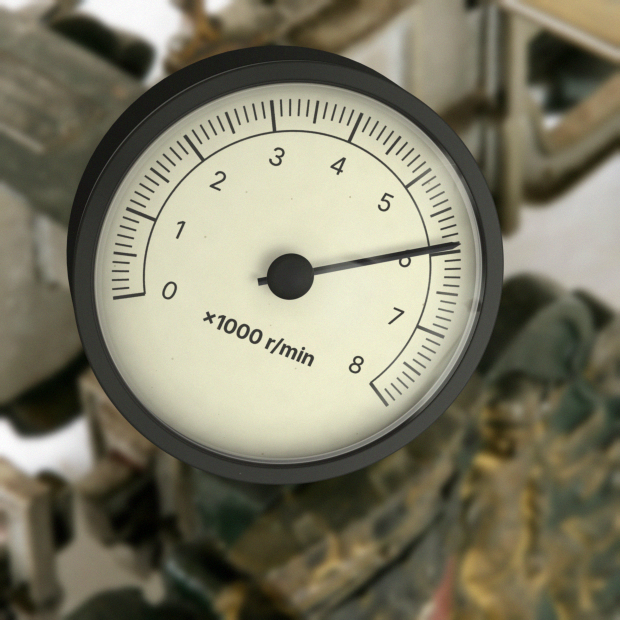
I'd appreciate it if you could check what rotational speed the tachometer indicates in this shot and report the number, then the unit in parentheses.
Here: 5900 (rpm)
